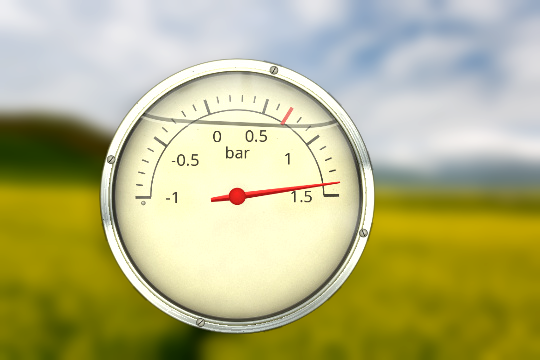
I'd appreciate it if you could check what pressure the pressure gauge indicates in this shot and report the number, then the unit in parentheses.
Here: 1.4 (bar)
